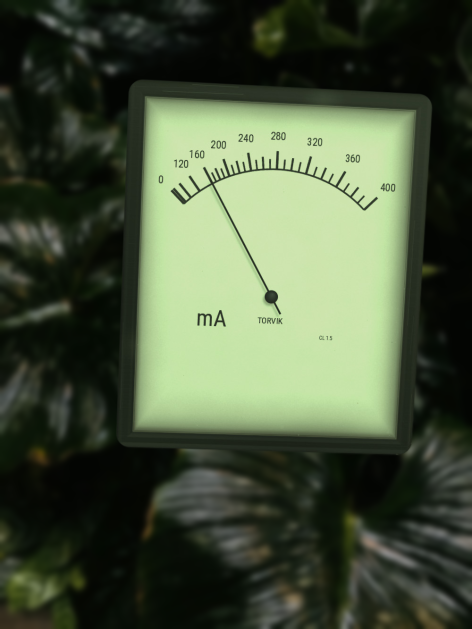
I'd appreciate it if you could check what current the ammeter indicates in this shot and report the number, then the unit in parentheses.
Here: 160 (mA)
